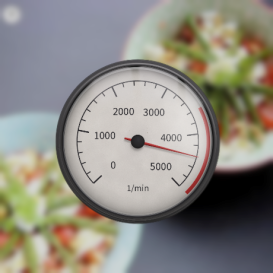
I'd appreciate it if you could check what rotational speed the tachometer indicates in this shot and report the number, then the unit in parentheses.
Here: 4400 (rpm)
